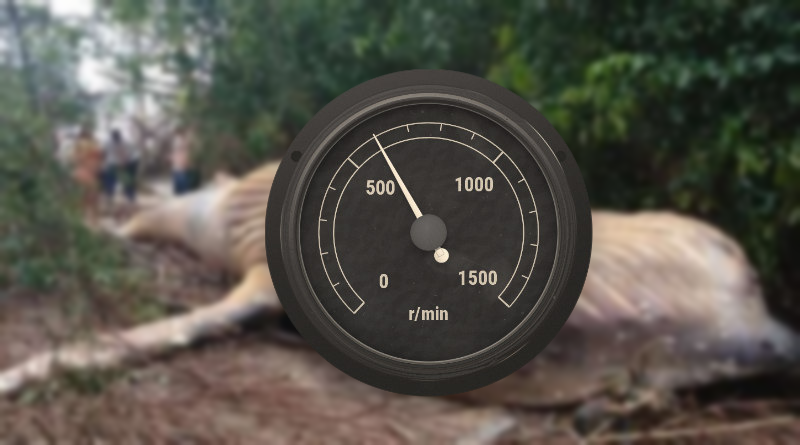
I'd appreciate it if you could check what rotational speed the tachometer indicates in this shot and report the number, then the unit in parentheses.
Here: 600 (rpm)
